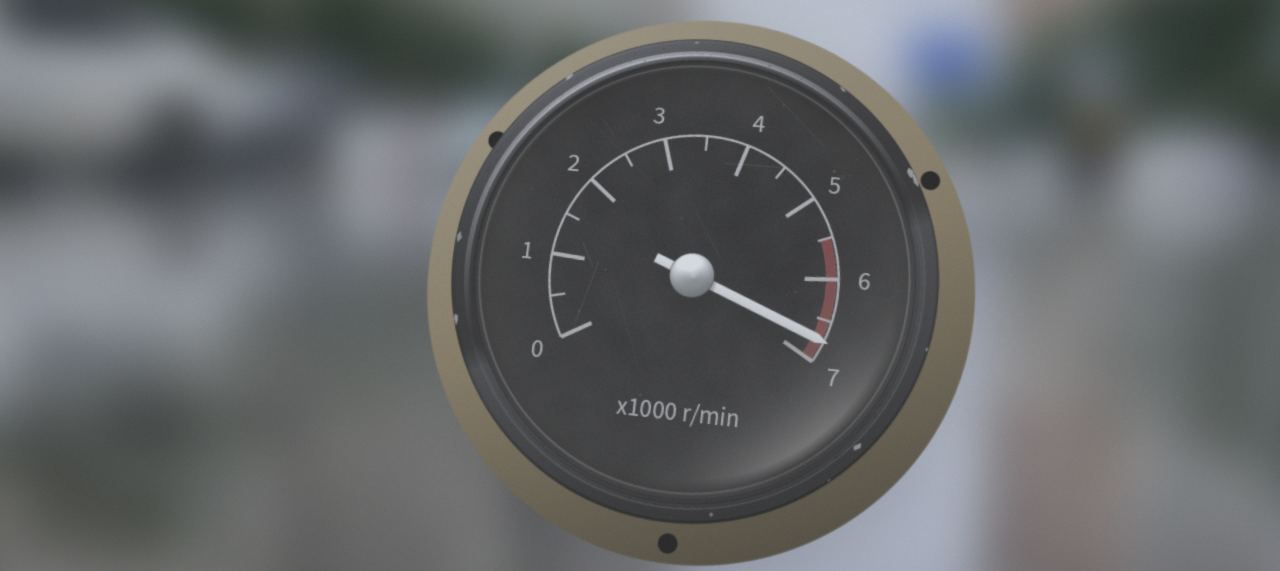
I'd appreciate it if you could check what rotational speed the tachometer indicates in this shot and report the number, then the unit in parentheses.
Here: 6750 (rpm)
